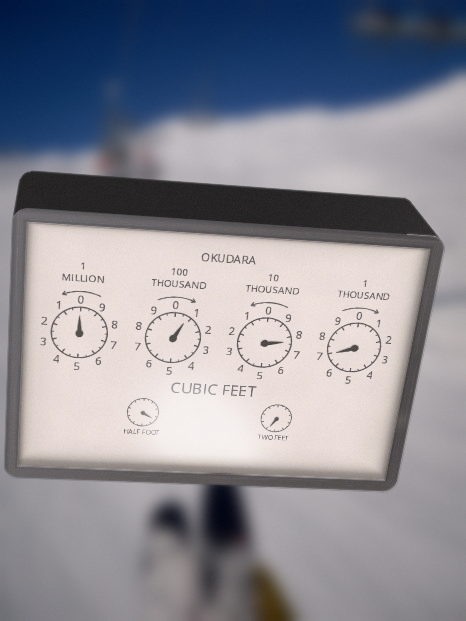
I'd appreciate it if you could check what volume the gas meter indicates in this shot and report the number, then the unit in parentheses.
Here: 7700 (ft³)
